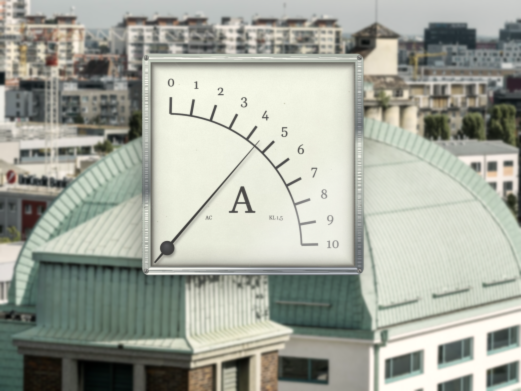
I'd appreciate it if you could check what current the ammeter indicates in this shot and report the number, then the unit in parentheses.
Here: 4.5 (A)
